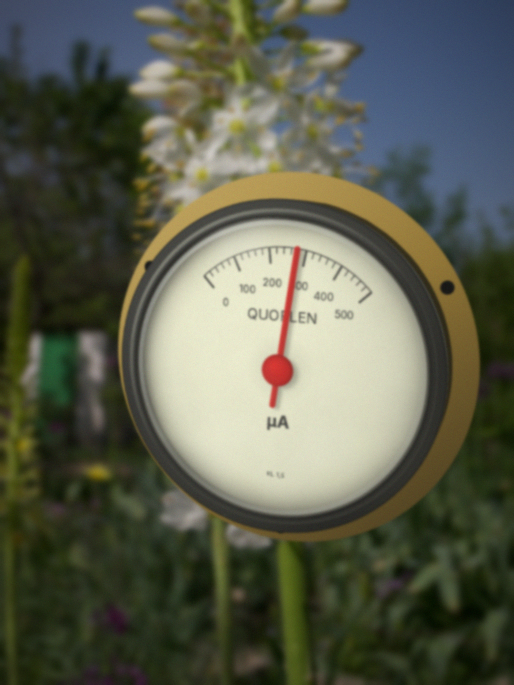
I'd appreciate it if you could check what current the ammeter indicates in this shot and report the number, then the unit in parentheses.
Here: 280 (µA)
